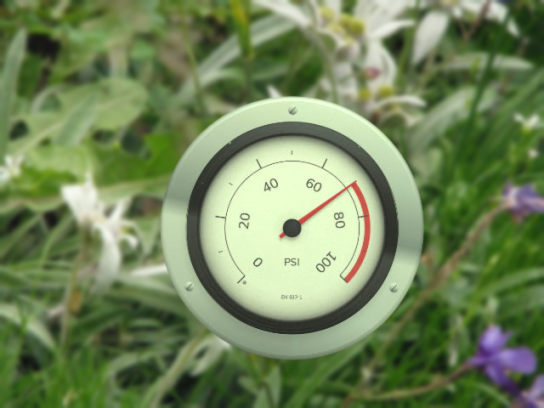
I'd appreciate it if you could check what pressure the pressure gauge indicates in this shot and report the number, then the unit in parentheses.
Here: 70 (psi)
